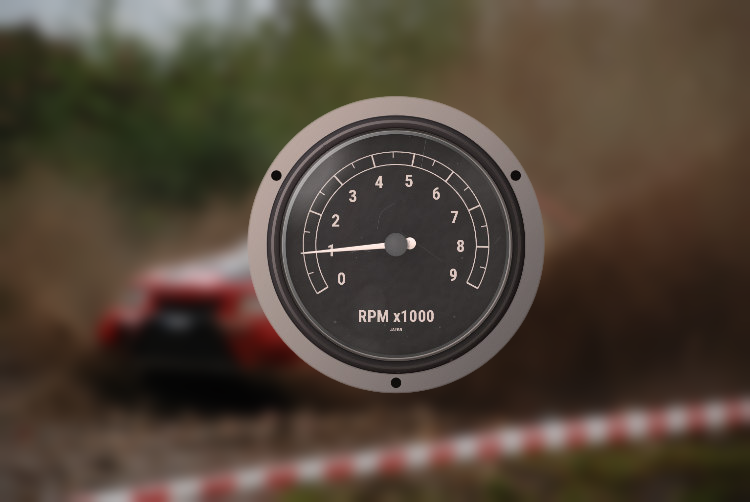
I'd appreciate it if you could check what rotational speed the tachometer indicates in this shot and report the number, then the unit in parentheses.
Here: 1000 (rpm)
